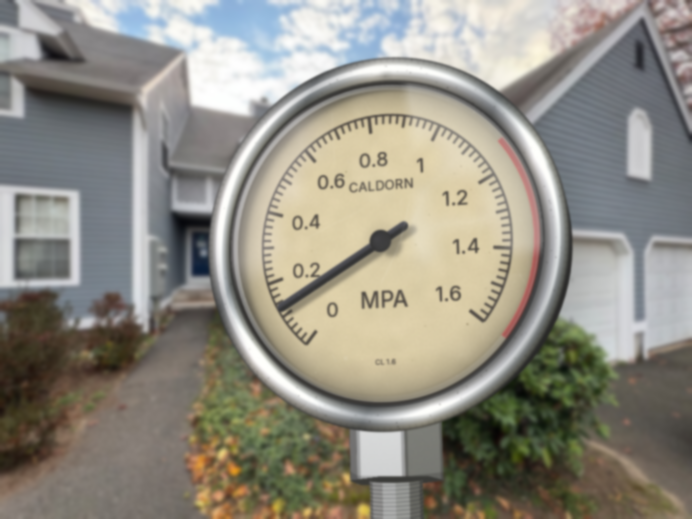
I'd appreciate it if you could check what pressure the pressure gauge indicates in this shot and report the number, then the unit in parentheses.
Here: 0.12 (MPa)
